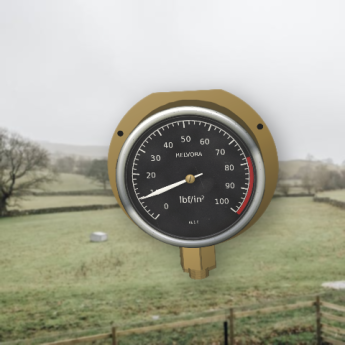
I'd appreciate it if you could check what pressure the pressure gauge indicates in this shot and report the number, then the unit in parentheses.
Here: 10 (psi)
